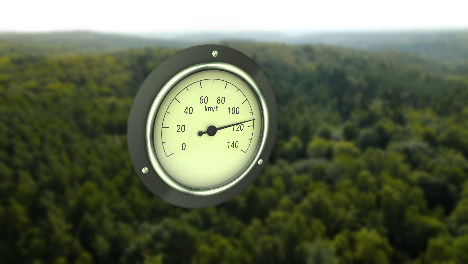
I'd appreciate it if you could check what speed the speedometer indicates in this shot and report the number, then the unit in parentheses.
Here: 115 (km/h)
